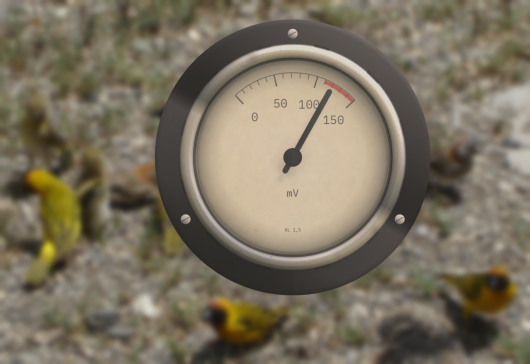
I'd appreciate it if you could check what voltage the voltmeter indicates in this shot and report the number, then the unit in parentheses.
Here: 120 (mV)
